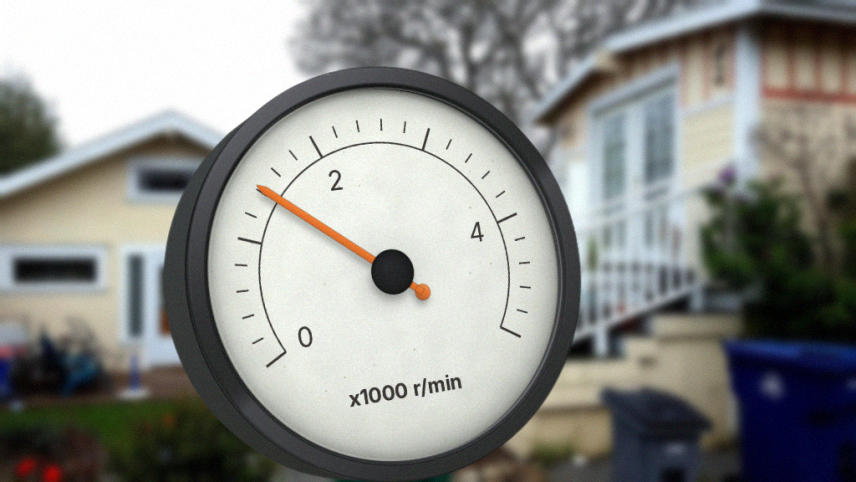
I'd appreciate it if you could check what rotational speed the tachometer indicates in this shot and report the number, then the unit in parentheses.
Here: 1400 (rpm)
